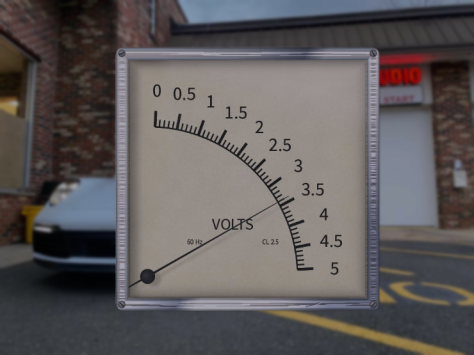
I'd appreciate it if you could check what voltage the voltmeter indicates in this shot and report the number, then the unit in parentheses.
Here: 3.4 (V)
